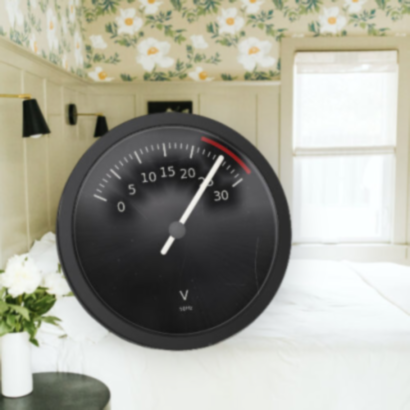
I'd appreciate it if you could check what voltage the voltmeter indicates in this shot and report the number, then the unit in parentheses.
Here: 25 (V)
